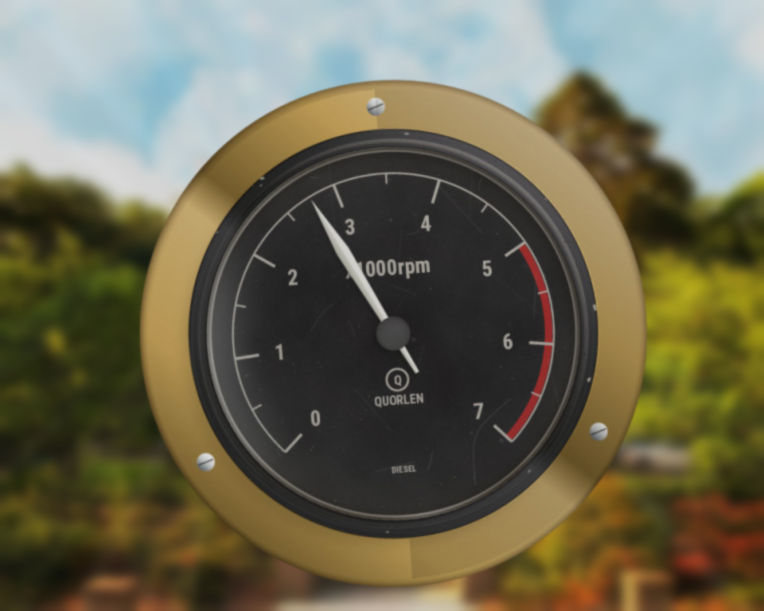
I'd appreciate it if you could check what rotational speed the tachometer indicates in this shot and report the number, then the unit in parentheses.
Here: 2750 (rpm)
